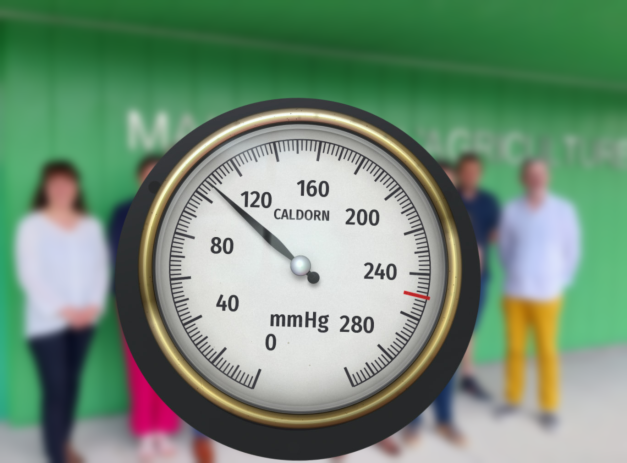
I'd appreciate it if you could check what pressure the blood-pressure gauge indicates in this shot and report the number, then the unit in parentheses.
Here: 106 (mmHg)
